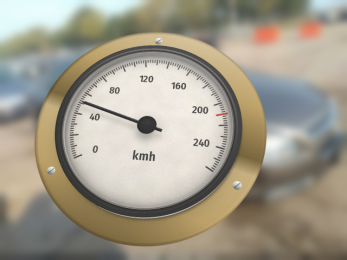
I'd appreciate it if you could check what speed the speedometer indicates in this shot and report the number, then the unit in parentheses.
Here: 50 (km/h)
